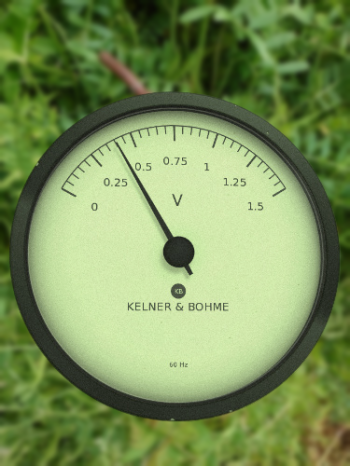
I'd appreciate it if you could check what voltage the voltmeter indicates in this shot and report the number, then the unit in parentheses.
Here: 0.4 (V)
